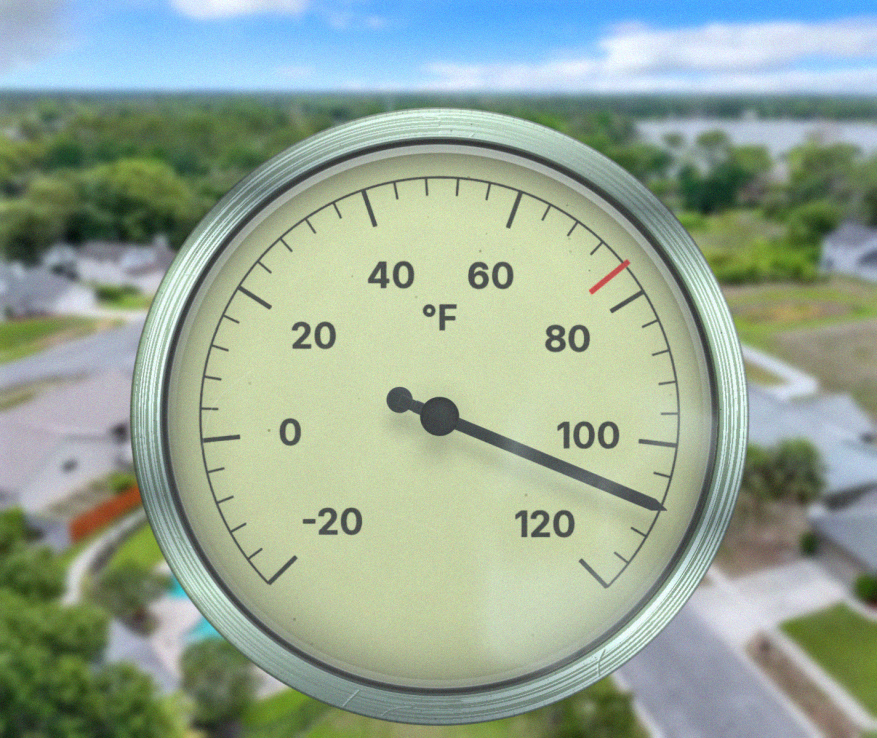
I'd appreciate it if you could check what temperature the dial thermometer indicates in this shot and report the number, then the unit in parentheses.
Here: 108 (°F)
